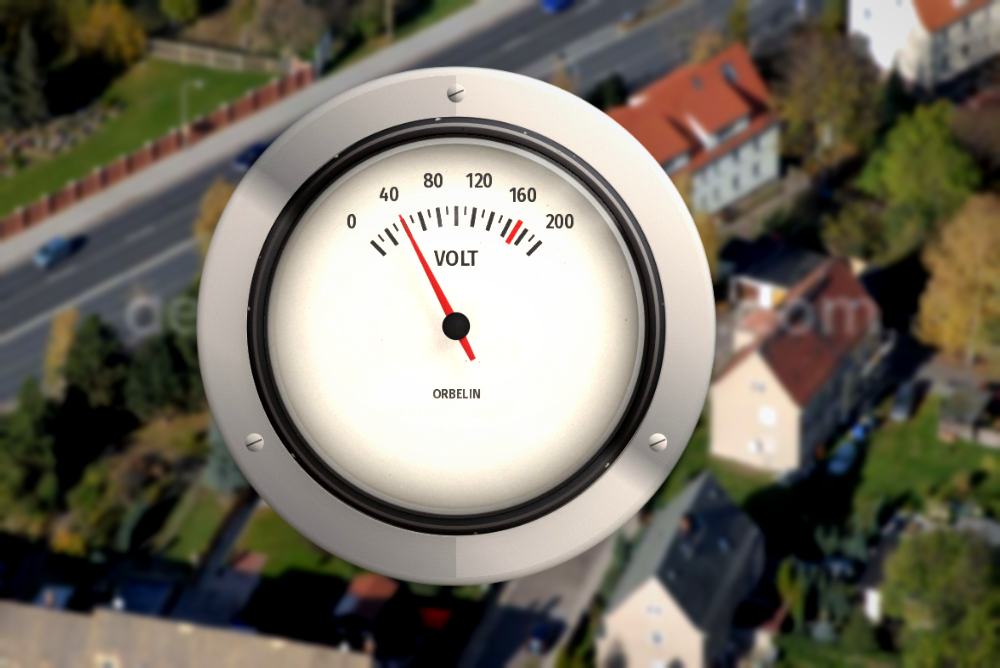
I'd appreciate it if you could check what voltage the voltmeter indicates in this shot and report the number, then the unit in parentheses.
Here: 40 (V)
